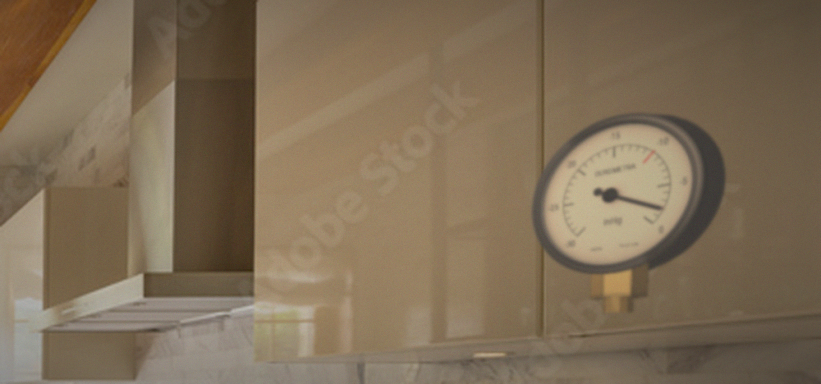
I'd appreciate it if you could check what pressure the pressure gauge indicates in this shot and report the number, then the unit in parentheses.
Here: -2 (inHg)
